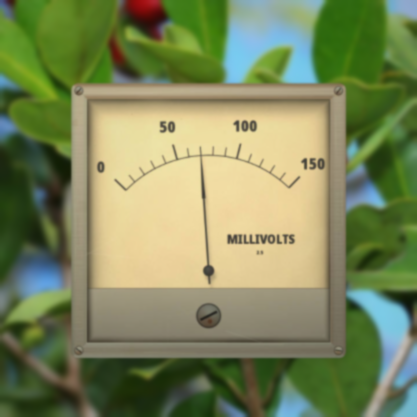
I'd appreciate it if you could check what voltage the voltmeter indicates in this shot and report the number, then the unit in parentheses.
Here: 70 (mV)
